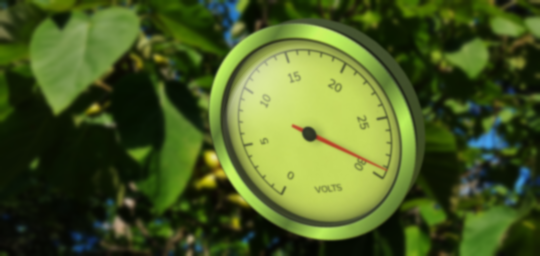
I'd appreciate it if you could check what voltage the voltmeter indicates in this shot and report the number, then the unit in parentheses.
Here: 29 (V)
